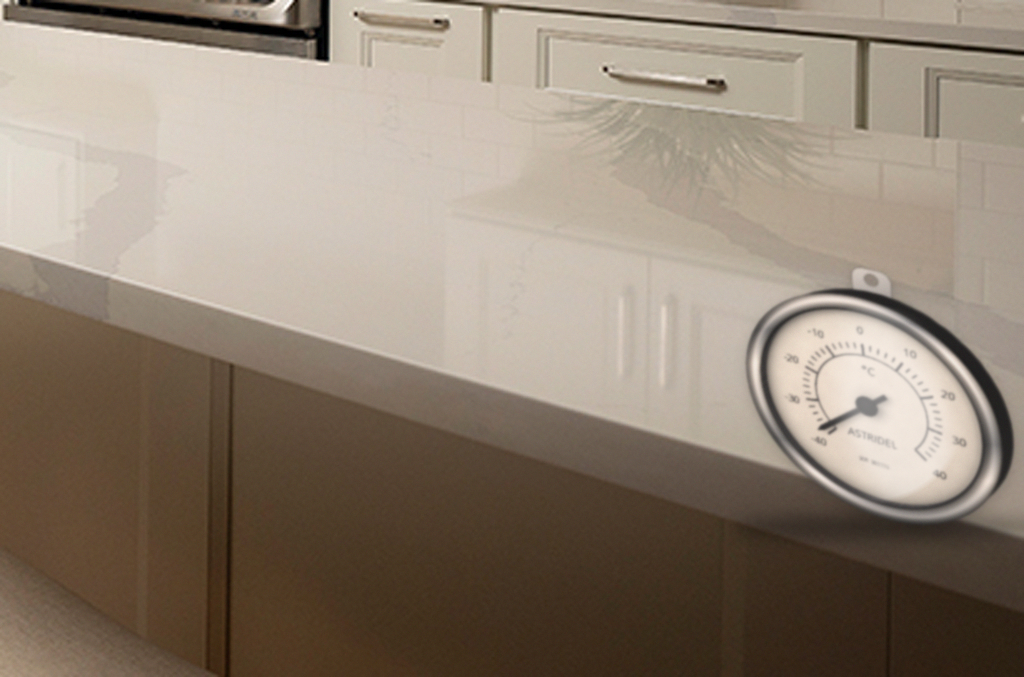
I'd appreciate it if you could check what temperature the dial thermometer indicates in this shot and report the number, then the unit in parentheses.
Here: -38 (°C)
